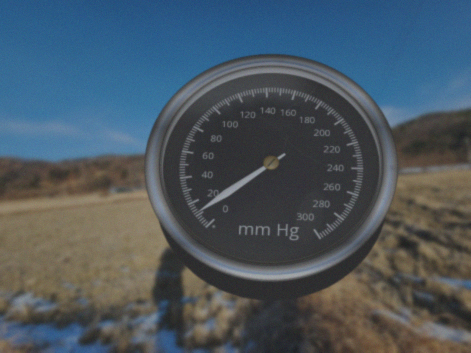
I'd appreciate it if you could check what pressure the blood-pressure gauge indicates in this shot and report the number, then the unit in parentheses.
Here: 10 (mmHg)
